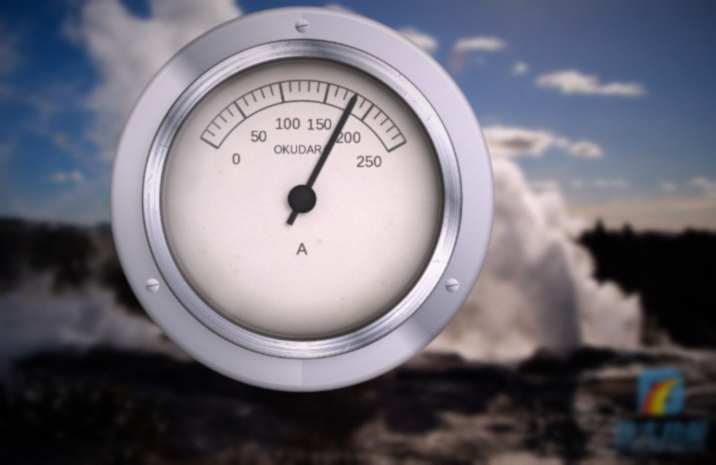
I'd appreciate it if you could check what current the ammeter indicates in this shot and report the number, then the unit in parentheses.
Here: 180 (A)
